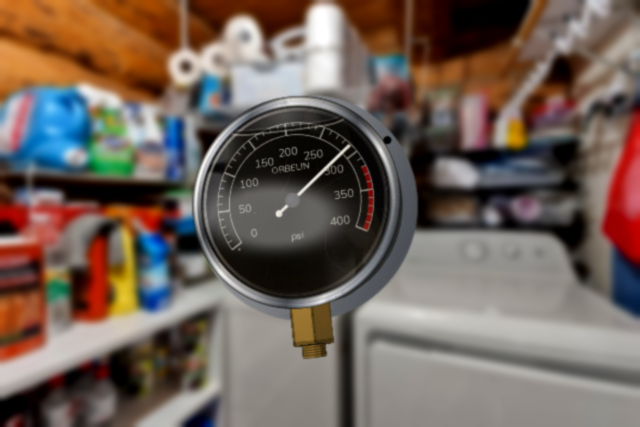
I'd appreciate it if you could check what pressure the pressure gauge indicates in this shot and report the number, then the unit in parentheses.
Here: 290 (psi)
